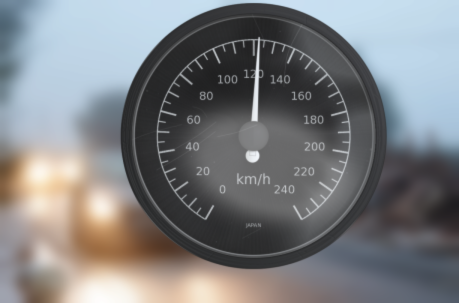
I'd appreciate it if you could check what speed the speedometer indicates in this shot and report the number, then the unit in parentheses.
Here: 122.5 (km/h)
